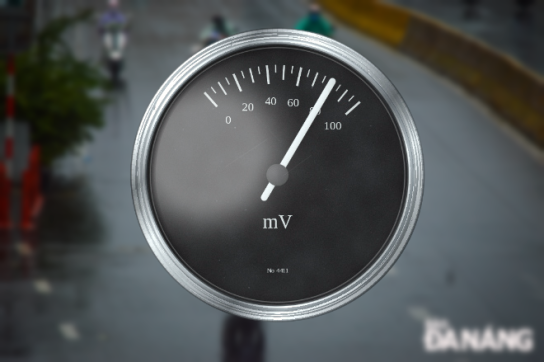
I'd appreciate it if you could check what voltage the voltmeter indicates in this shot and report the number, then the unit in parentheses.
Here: 80 (mV)
